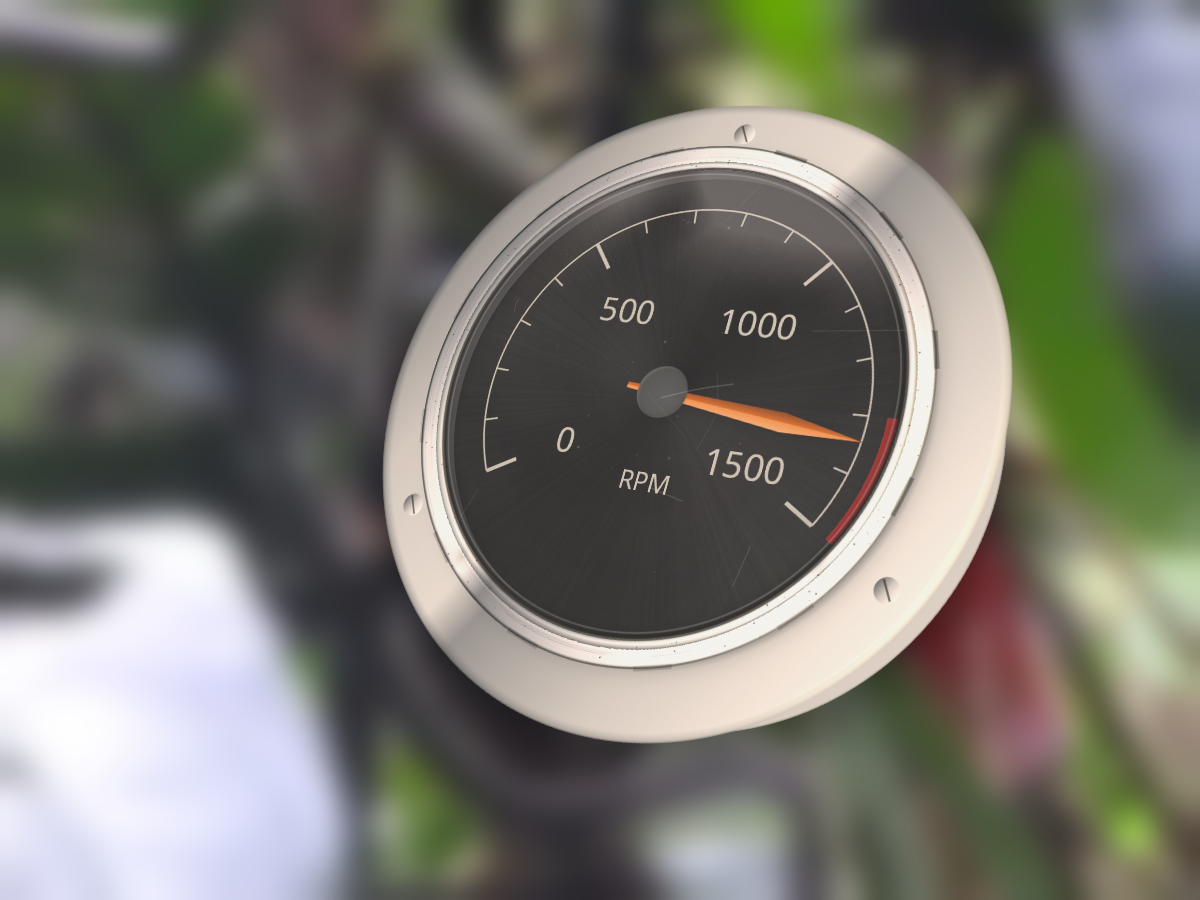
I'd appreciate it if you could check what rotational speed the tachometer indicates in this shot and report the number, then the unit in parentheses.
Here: 1350 (rpm)
